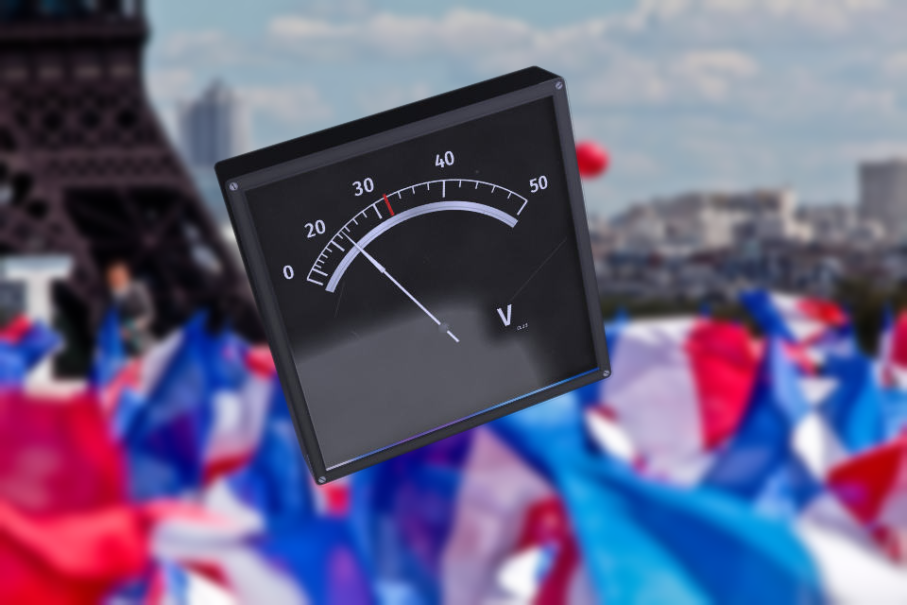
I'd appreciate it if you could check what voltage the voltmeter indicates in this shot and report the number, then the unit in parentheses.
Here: 23 (V)
